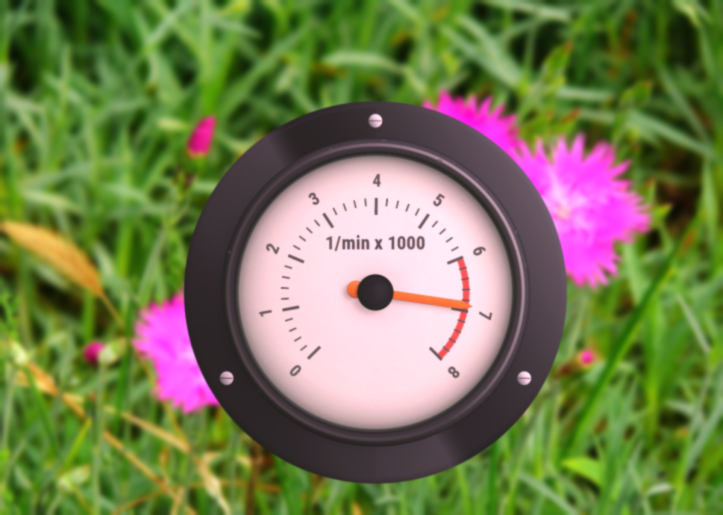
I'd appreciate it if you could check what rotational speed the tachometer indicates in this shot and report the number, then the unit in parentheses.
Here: 6900 (rpm)
